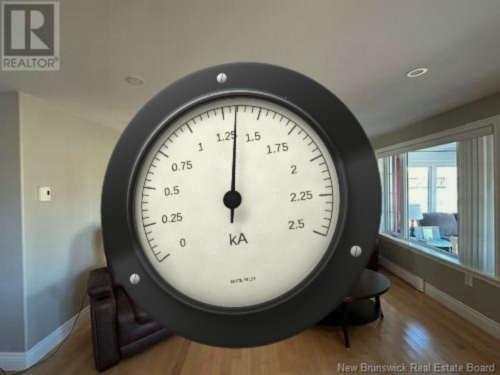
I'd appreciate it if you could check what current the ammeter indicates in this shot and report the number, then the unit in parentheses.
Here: 1.35 (kA)
